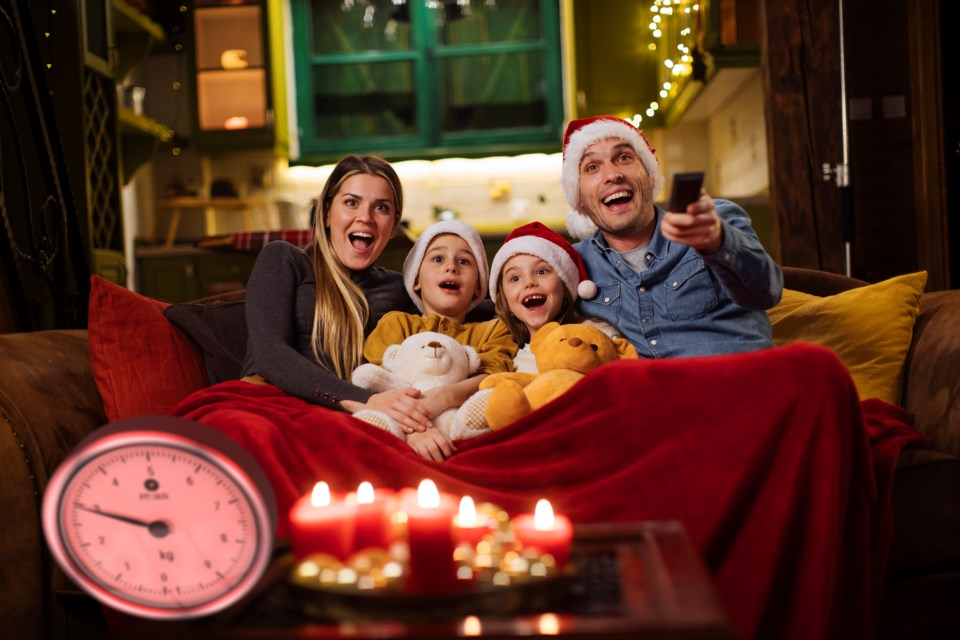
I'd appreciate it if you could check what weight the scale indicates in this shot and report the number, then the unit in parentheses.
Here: 3 (kg)
